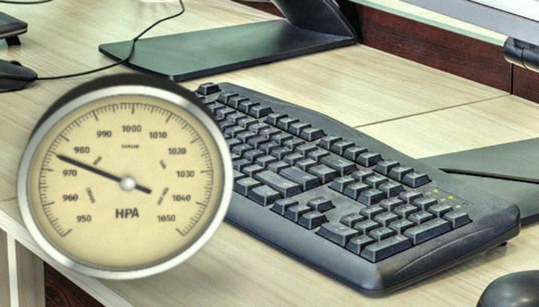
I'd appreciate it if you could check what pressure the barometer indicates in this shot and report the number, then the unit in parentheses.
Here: 975 (hPa)
